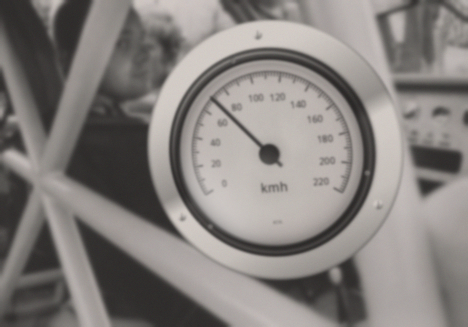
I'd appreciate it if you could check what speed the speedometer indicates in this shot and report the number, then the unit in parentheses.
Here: 70 (km/h)
